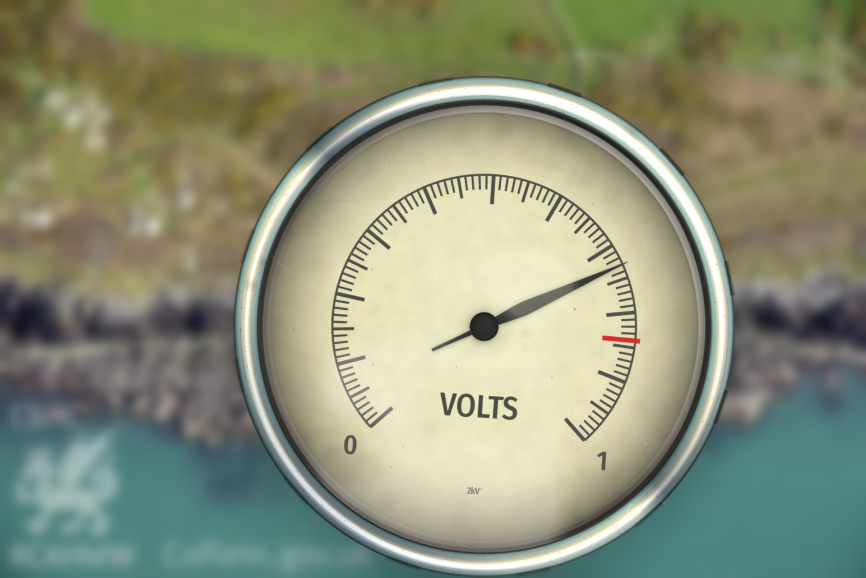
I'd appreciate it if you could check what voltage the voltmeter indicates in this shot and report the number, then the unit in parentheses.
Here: 0.73 (V)
